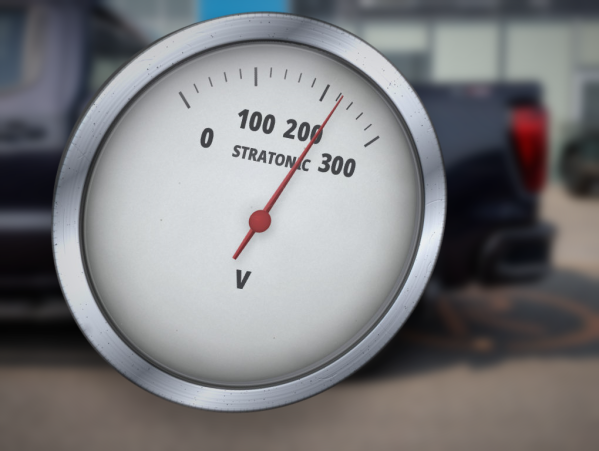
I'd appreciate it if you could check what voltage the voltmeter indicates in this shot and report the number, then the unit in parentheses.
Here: 220 (V)
